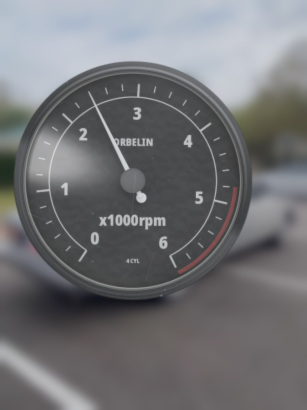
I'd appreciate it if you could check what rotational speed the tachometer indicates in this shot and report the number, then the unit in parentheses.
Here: 2400 (rpm)
